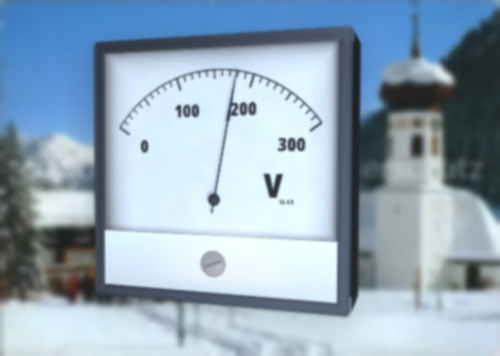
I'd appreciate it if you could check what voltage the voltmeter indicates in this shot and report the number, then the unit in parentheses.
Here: 180 (V)
